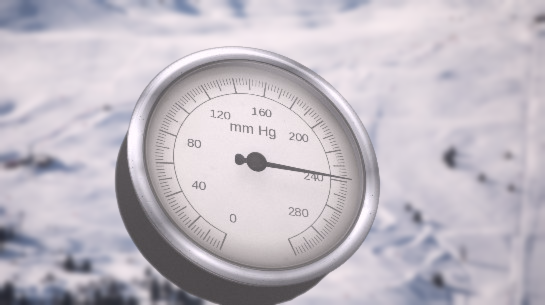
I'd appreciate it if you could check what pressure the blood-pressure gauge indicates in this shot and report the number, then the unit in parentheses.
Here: 240 (mmHg)
